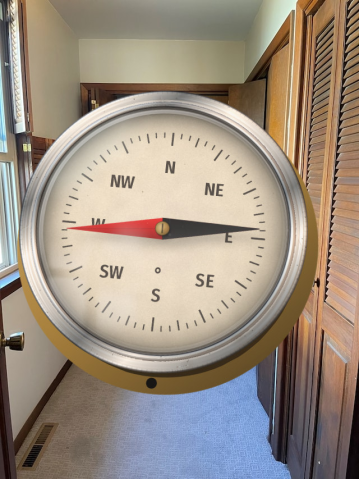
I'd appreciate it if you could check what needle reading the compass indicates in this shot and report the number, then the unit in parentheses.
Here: 265 (°)
